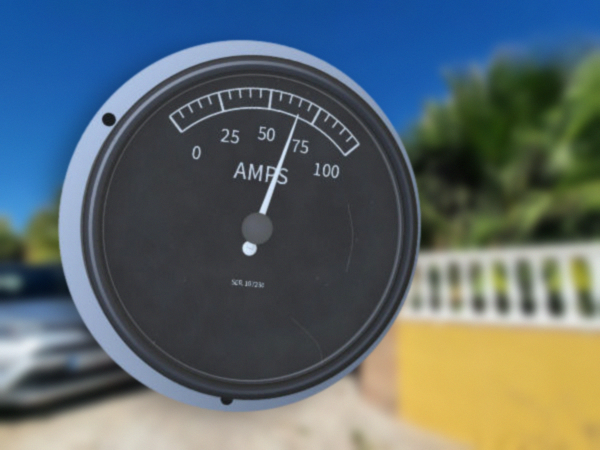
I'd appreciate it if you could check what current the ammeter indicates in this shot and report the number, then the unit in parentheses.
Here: 65 (A)
